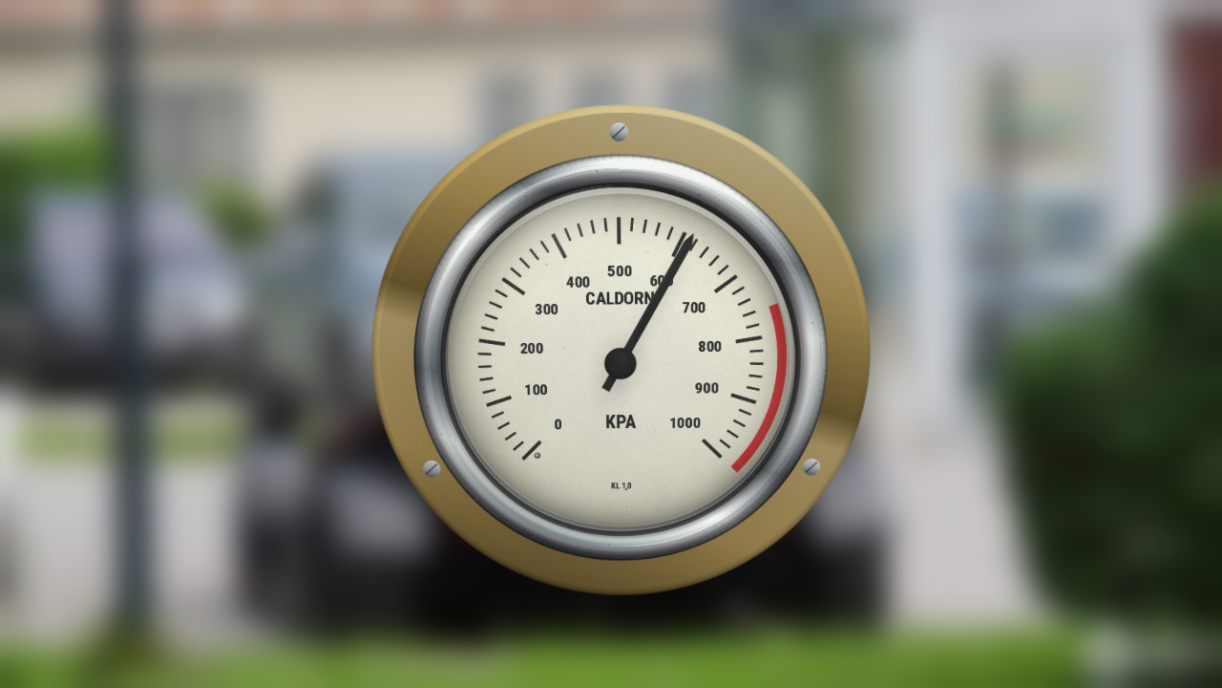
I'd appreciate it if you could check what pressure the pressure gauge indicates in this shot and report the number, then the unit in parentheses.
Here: 610 (kPa)
